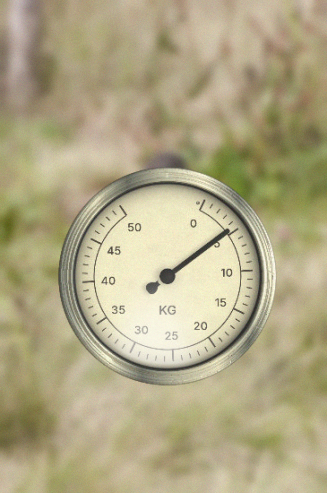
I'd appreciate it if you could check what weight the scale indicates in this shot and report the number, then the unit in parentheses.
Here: 4.5 (kg)
